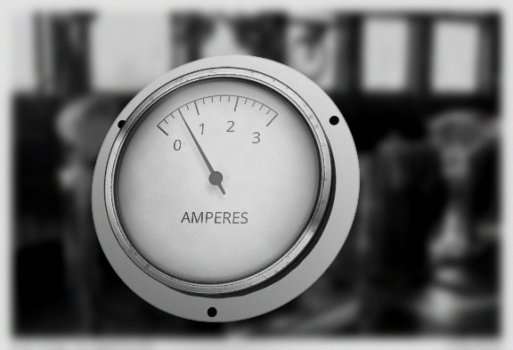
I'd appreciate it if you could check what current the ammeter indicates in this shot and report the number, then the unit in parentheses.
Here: 0.6 (A)
